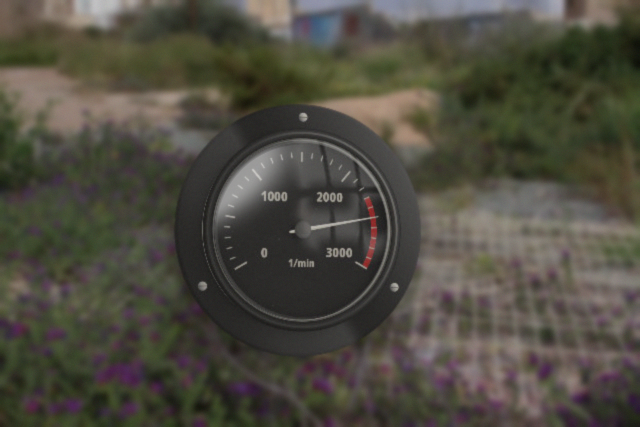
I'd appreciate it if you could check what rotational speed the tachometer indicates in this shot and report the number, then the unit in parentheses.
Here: 2500 (rpm)
